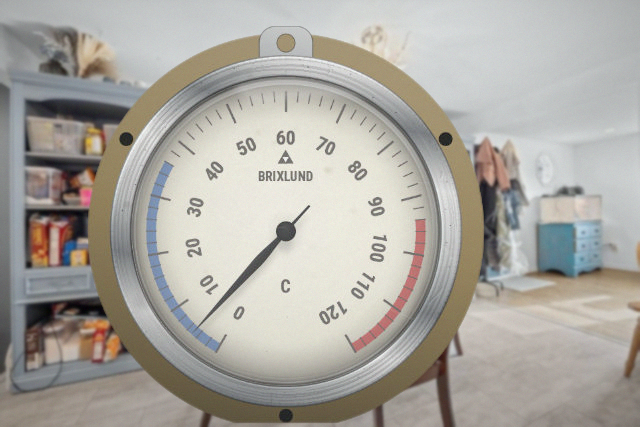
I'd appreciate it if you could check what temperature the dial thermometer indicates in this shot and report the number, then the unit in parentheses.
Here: 5 (°C)
